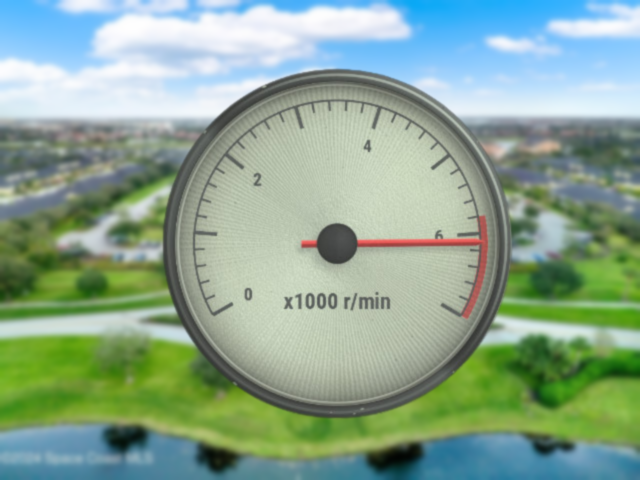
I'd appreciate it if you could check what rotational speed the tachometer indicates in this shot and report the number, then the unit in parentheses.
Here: 6100 (rpm)
